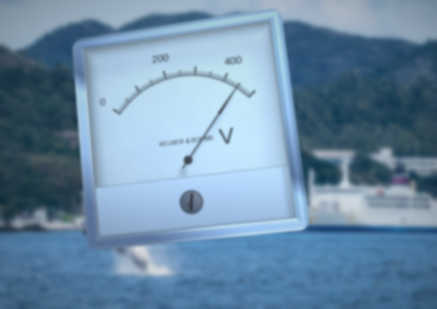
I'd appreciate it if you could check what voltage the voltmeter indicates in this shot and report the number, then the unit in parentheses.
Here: 450 (V)
